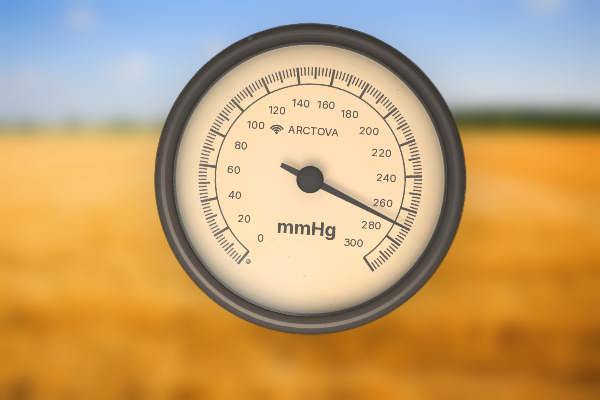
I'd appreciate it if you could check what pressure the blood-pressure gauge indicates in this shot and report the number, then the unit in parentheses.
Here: 270 (mmHg)
